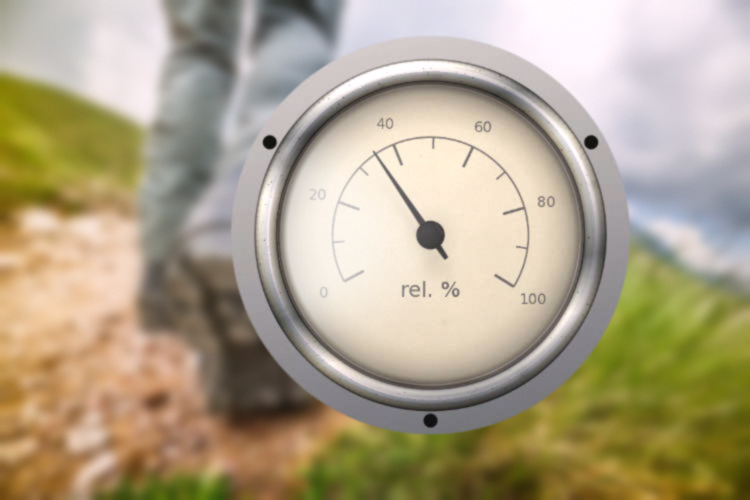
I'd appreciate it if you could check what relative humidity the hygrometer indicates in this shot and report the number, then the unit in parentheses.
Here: 35 (%)
